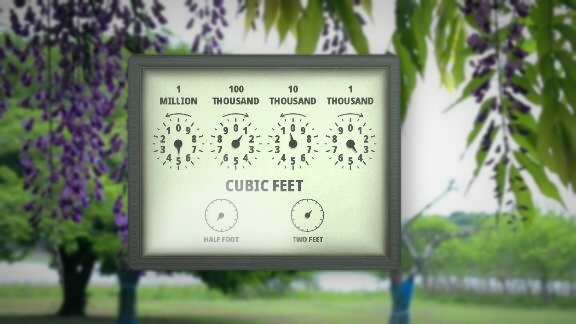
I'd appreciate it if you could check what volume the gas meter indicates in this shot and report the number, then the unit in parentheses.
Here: 510400 (ft³)
